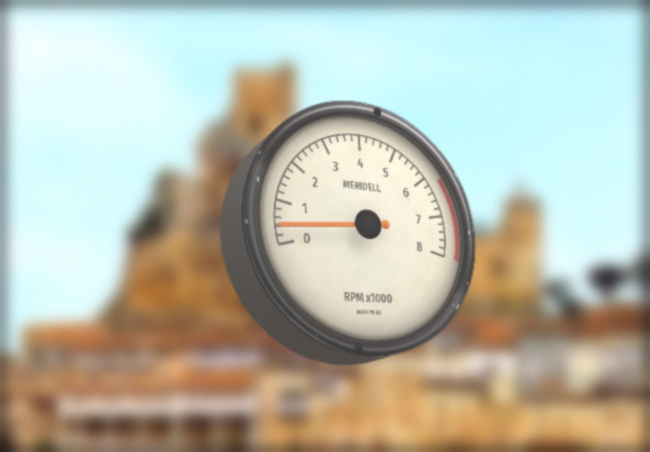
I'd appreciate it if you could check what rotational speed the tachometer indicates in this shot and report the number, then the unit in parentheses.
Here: 400 (rpm)
